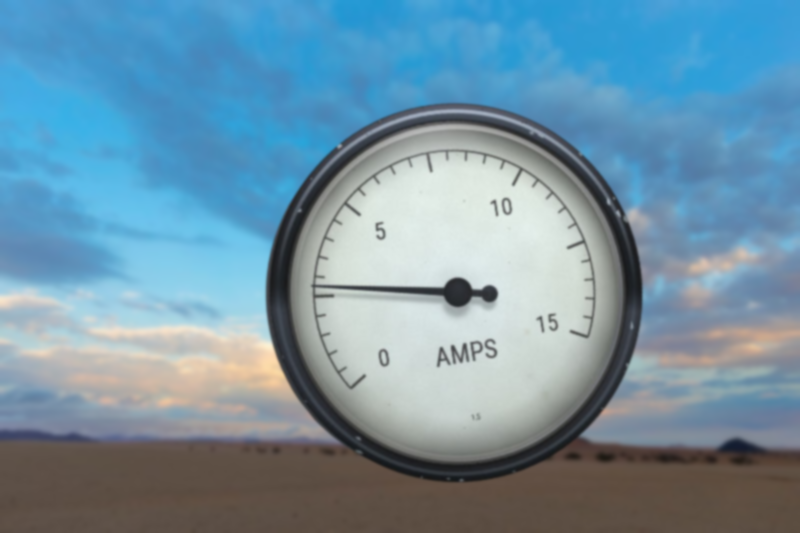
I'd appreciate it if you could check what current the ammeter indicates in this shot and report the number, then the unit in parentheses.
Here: 2.75 (A)
